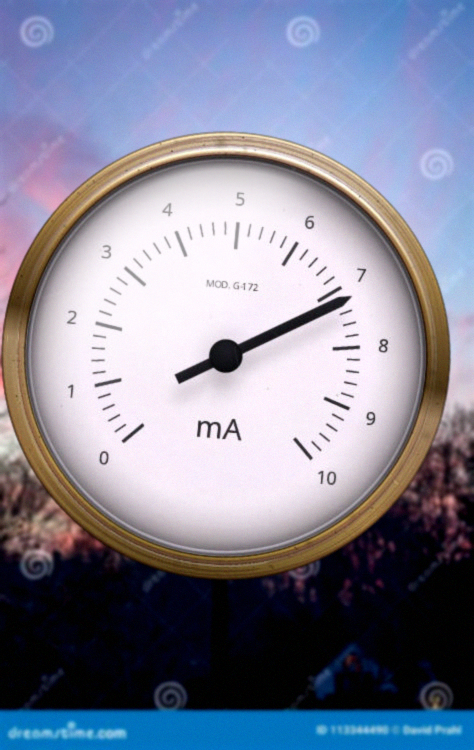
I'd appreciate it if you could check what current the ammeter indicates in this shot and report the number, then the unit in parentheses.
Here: 7.2 (mA)
